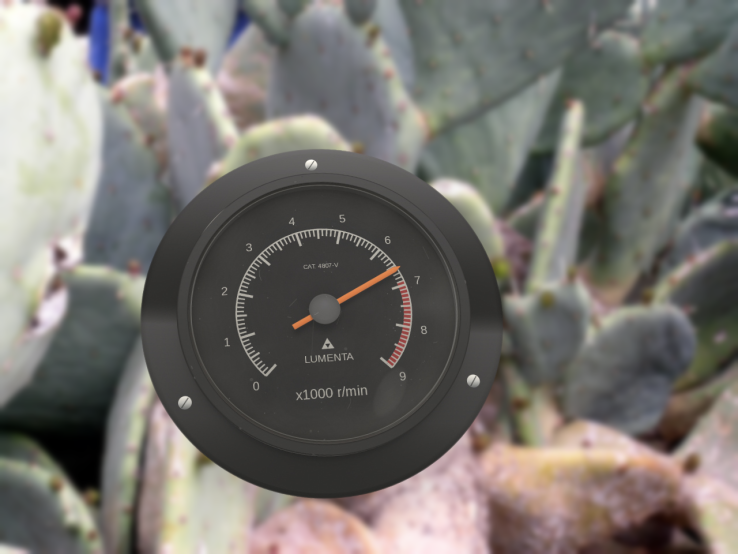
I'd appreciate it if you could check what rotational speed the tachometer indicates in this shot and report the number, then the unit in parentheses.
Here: 6600 (rpm)
